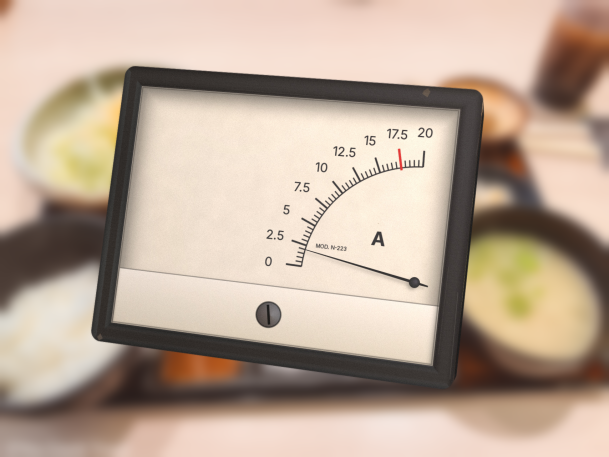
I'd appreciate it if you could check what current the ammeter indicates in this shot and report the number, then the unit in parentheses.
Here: 2 (A)
